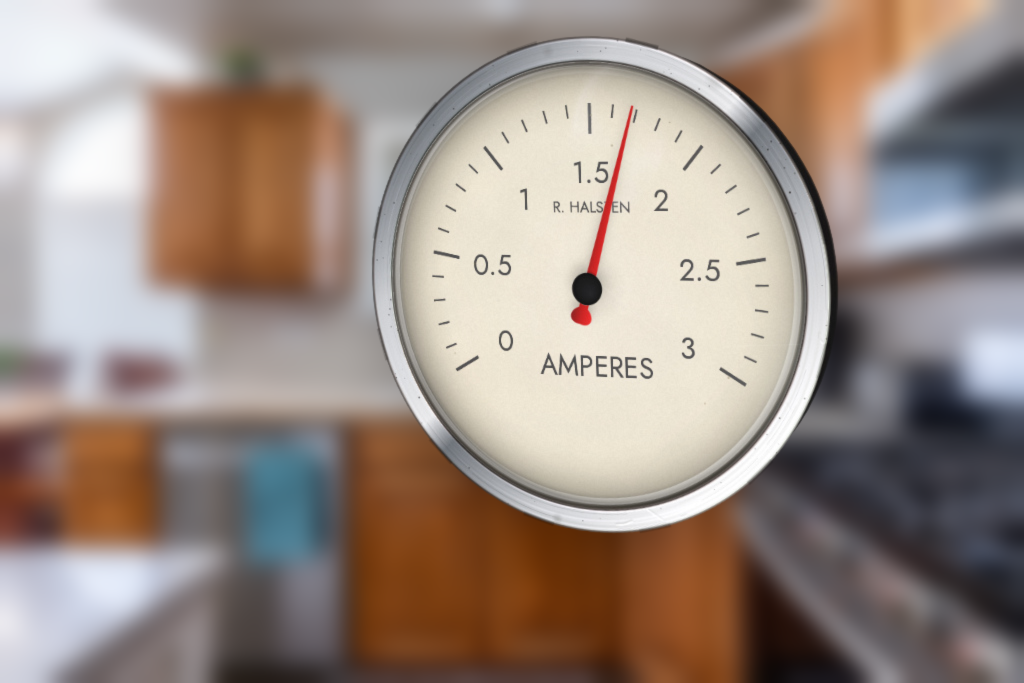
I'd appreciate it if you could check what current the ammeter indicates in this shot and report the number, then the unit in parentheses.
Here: 1.7 (A)
